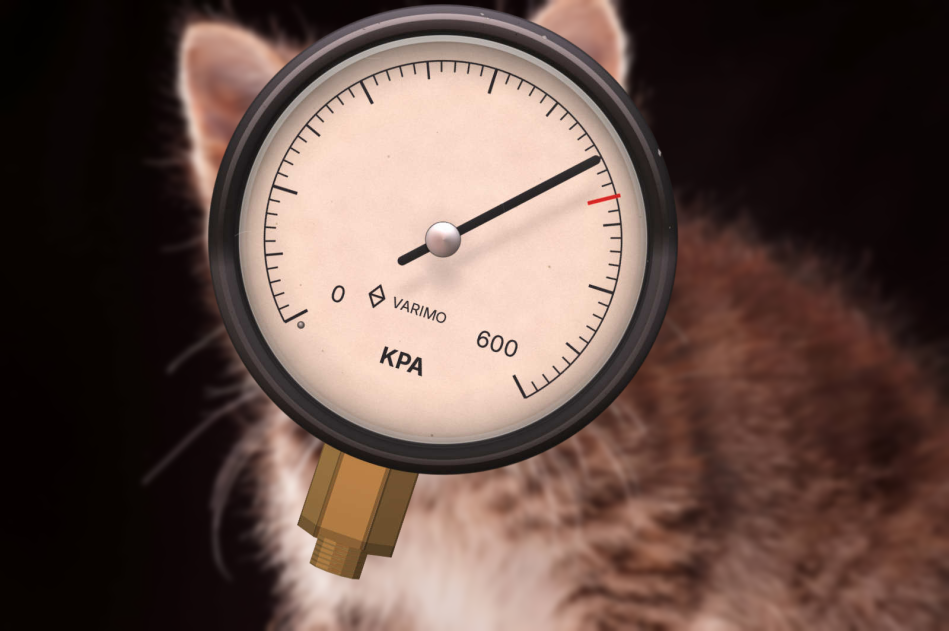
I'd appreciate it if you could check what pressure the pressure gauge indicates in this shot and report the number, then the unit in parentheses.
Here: 400 (kPa)
